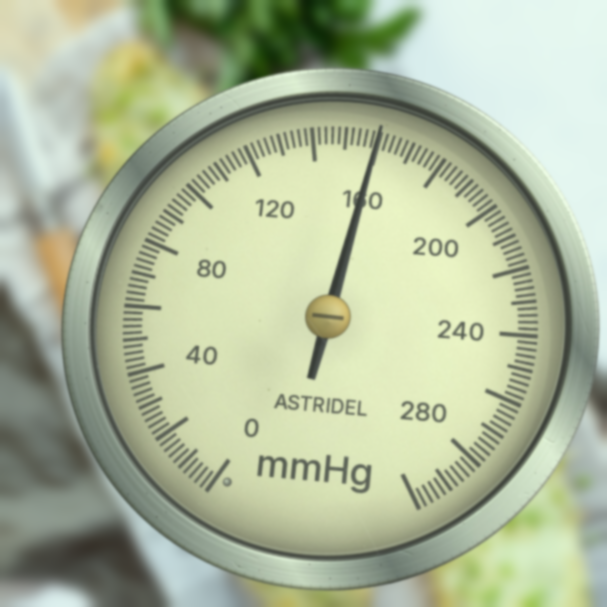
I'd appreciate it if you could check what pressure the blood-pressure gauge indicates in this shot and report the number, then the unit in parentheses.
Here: 160 (mmHg)
